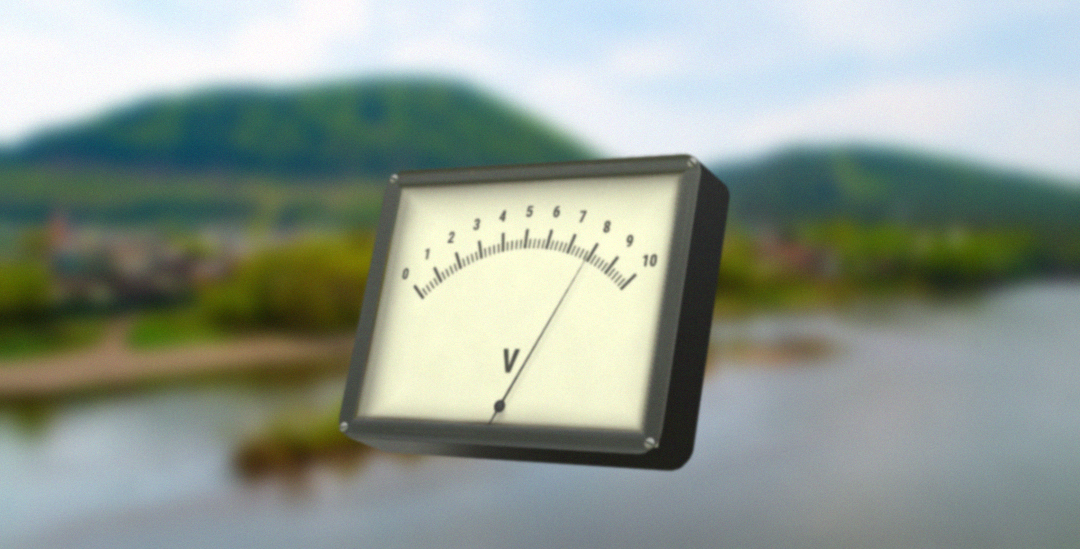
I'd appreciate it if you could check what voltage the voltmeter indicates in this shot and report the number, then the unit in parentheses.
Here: 8 (V)
